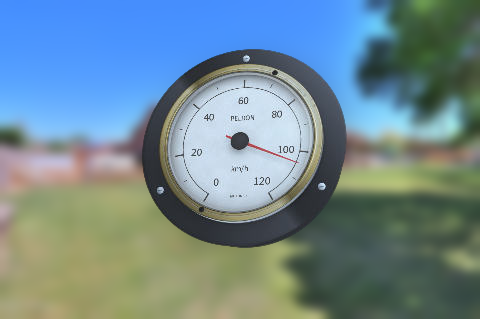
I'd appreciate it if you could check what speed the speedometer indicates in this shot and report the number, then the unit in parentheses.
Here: 105 (km/h)
